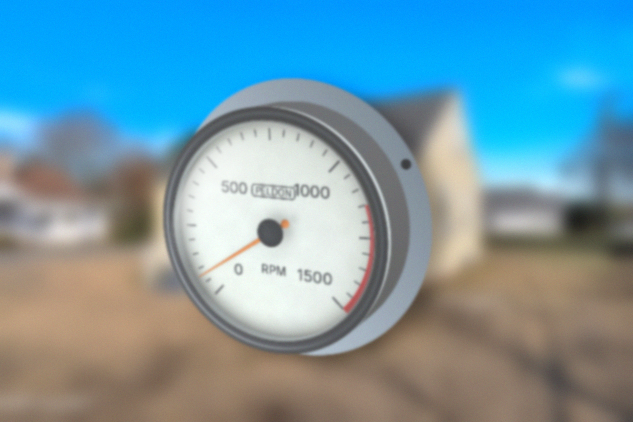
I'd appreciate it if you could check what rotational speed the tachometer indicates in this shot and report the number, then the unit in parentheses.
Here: 75 (rpm)
